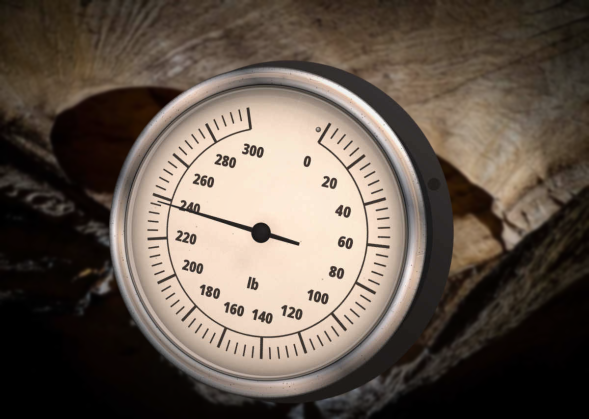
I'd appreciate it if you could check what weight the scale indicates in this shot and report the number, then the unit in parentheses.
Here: 238 (lb)
